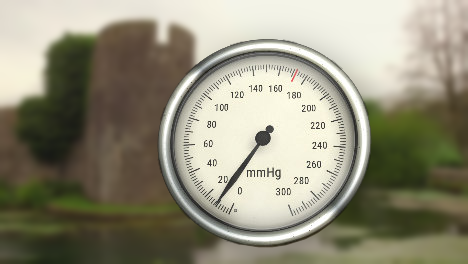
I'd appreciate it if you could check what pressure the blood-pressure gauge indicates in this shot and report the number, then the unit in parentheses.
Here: 10 (mmHg)
